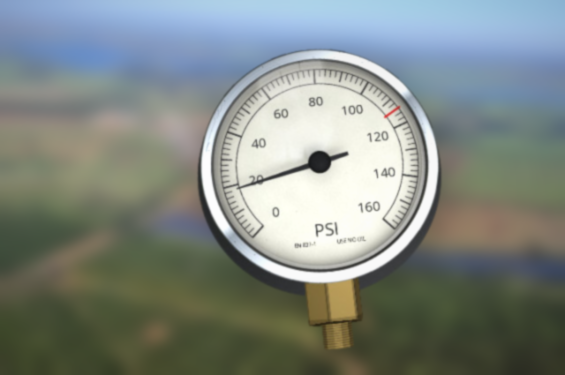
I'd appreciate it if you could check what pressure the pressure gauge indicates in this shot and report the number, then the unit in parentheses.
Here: 18 (psi)
